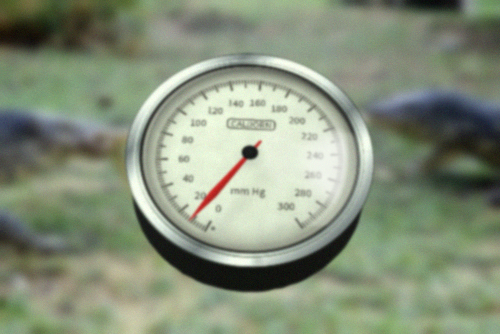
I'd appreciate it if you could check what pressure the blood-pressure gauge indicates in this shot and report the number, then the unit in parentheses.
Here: 10 (mmHg)
